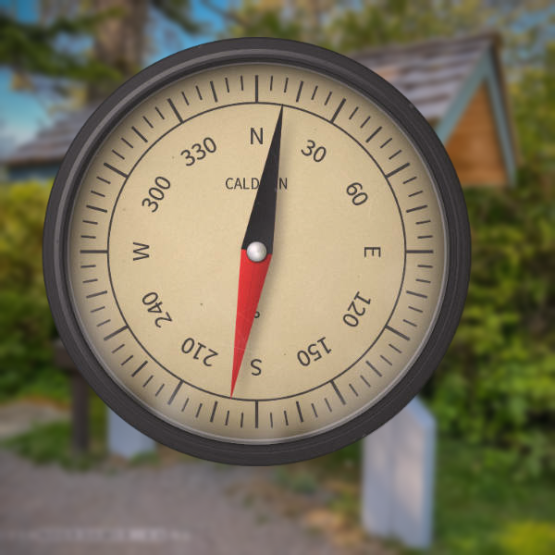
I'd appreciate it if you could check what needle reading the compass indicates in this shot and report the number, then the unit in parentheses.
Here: 190 (°)
